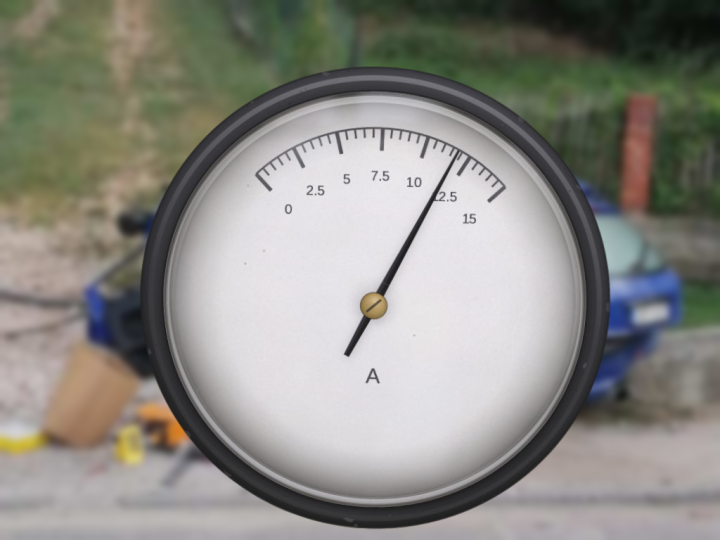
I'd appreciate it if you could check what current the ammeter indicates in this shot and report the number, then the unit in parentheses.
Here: 11.75 (A)
